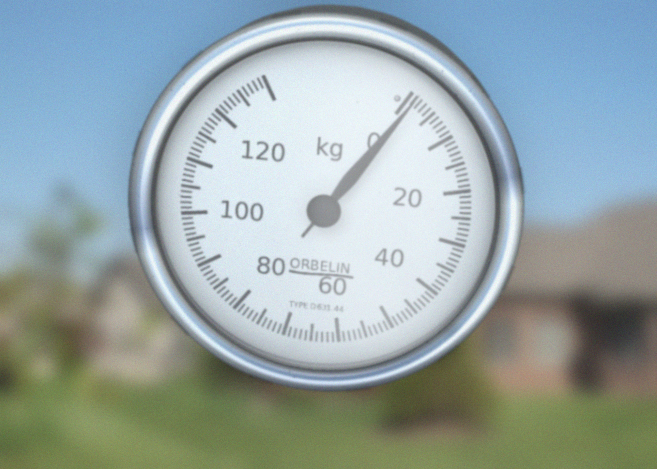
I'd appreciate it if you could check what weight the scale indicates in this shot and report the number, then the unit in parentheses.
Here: 1 (kg)
